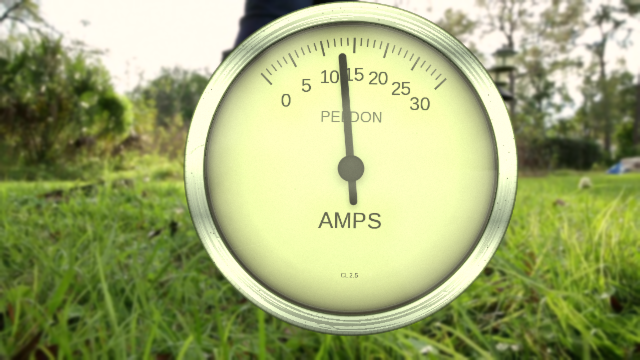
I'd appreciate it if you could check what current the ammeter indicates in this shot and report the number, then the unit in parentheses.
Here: 13 (A)
